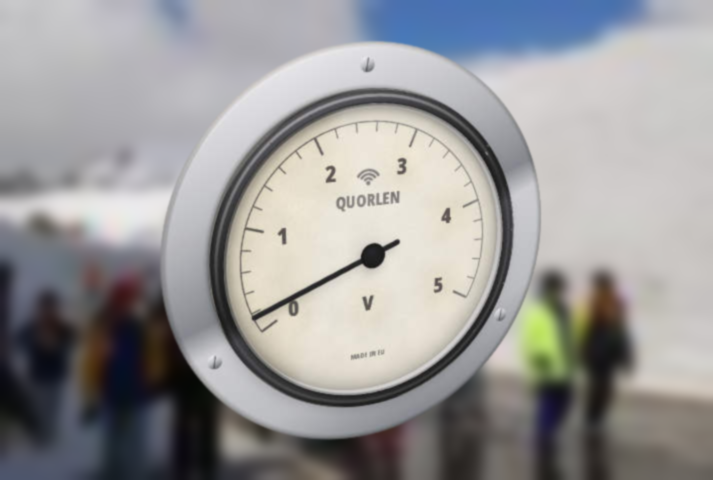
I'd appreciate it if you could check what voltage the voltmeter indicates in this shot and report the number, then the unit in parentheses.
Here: 0.2 (V)
